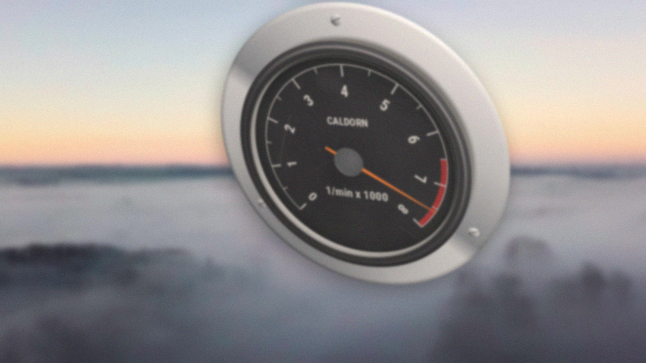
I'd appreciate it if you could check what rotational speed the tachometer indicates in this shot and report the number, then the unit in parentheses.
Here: 7500 (rpm)
